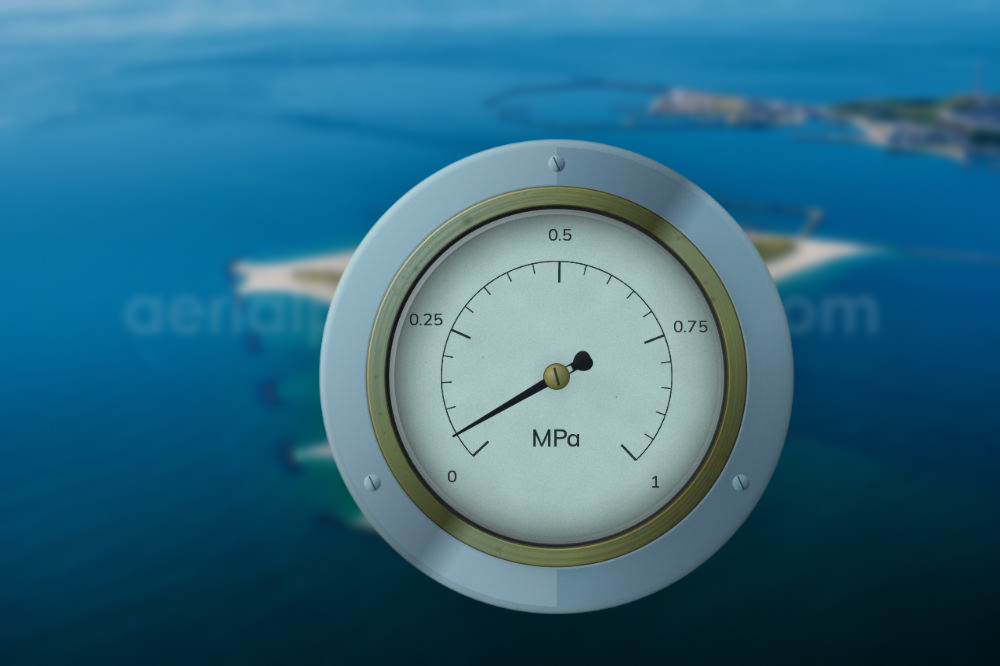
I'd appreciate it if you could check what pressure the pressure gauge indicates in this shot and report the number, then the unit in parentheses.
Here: 0.05 (MPa)
